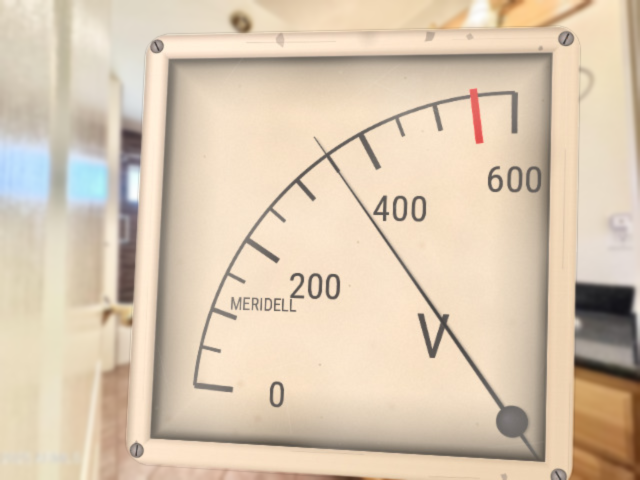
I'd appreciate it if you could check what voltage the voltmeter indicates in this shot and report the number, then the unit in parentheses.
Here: 350 (V)
